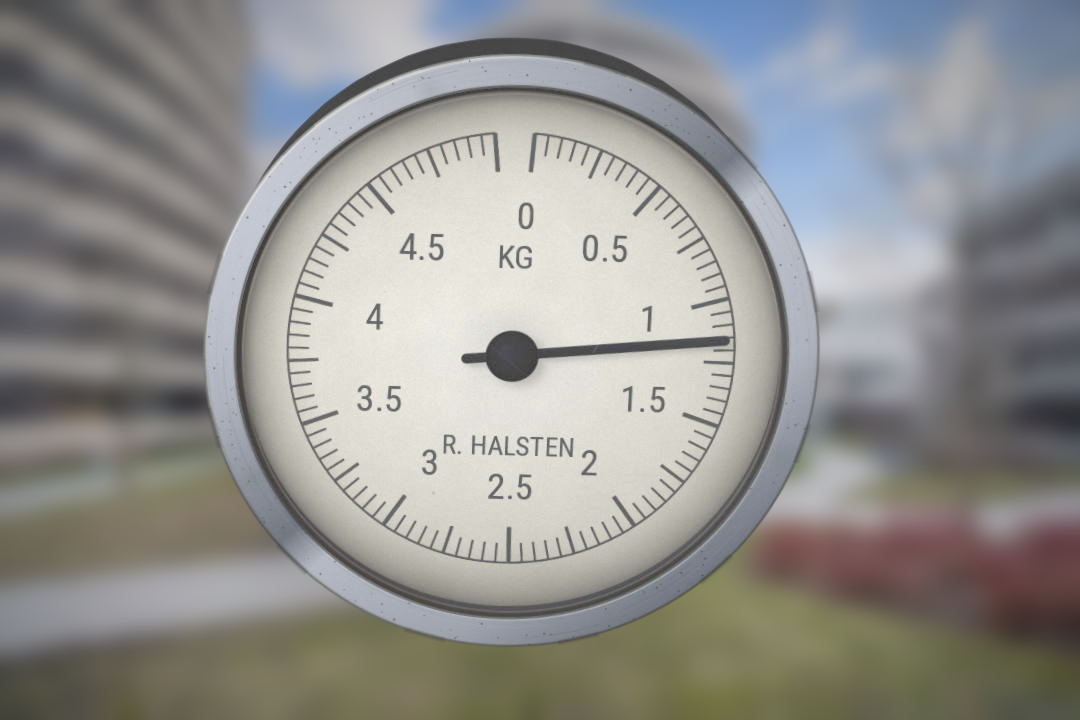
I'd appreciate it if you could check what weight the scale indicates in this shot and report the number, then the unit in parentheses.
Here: 1.15 (kg)
